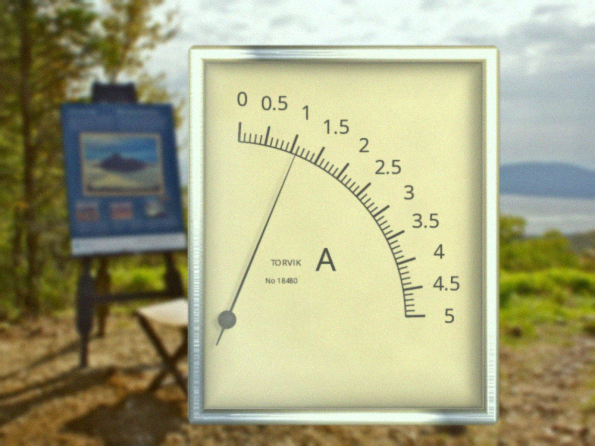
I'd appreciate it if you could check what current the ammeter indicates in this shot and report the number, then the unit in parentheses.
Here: 1.1 (A)
